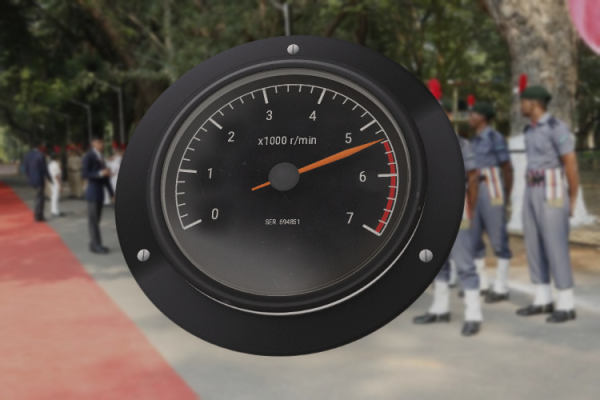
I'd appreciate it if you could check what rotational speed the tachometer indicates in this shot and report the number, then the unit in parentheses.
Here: 5400 (rpm)
